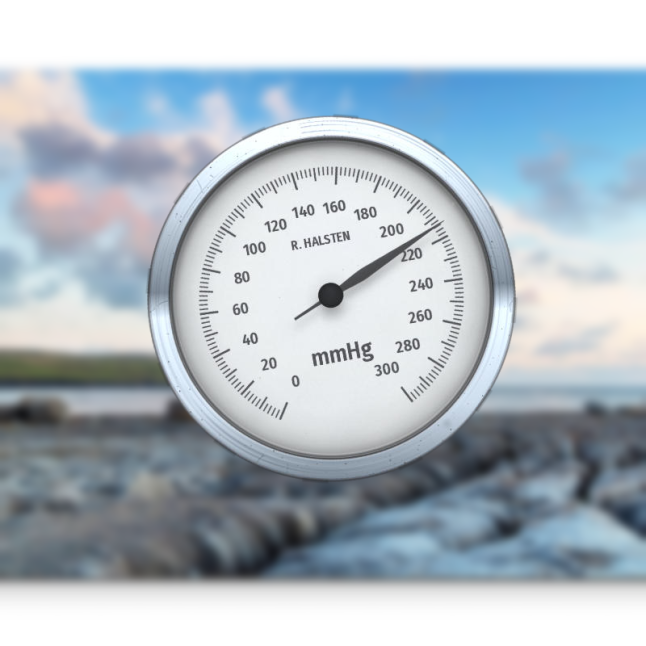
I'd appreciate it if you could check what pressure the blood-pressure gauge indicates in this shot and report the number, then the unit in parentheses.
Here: 214 (mmHg)
